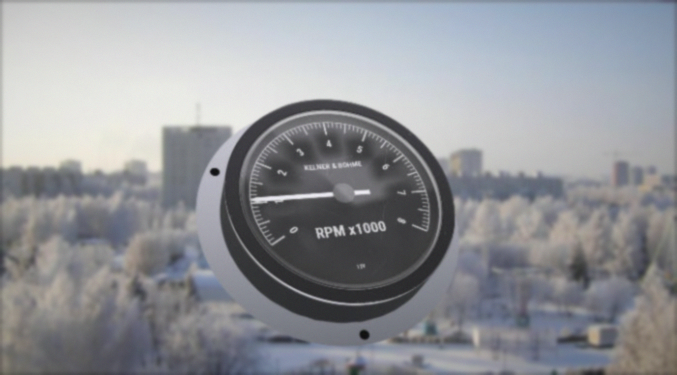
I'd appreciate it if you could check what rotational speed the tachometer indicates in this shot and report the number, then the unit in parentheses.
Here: 1000 (rpm)
